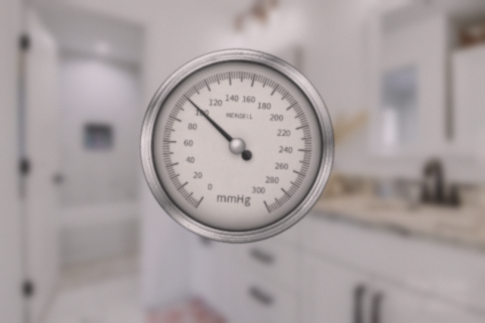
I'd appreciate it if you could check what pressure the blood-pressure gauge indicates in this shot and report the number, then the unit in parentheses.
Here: 100 (mmHg)
